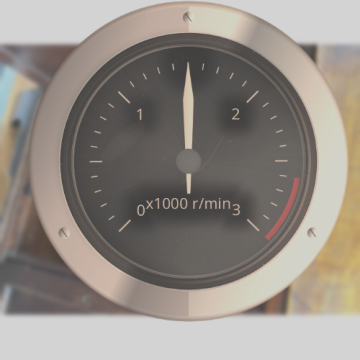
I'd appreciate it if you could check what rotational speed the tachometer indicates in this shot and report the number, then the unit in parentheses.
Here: 1500 (rpm)
